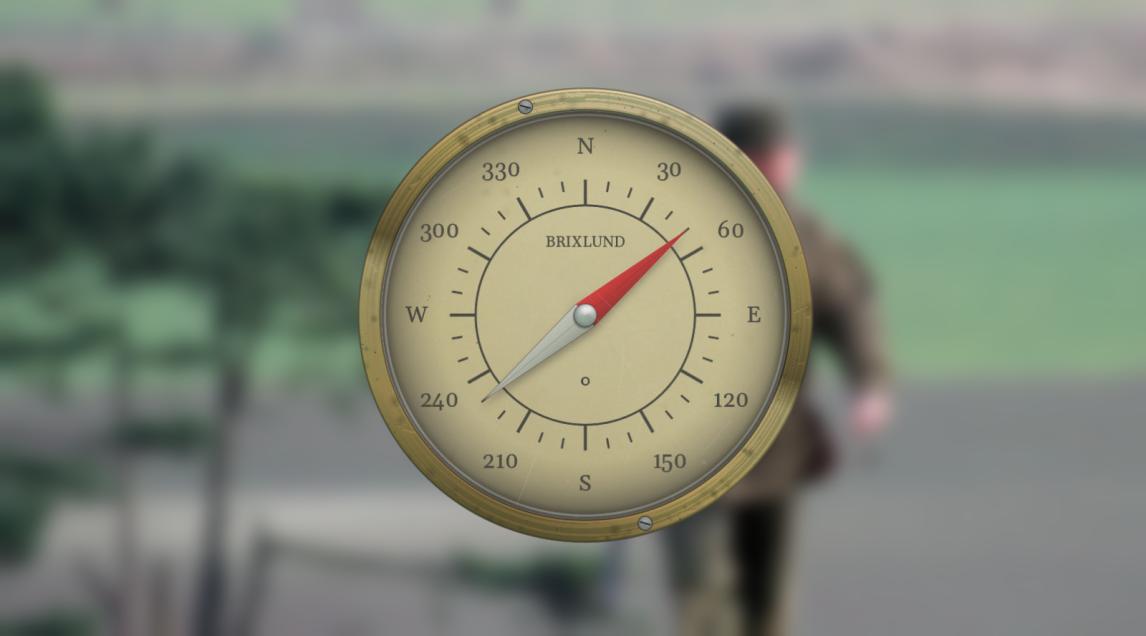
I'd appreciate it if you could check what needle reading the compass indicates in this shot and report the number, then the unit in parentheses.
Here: 50 (°)
